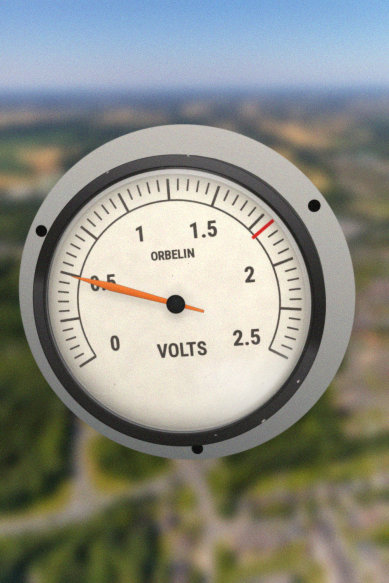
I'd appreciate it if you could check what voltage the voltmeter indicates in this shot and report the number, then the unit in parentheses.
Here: 0.5 (V)
